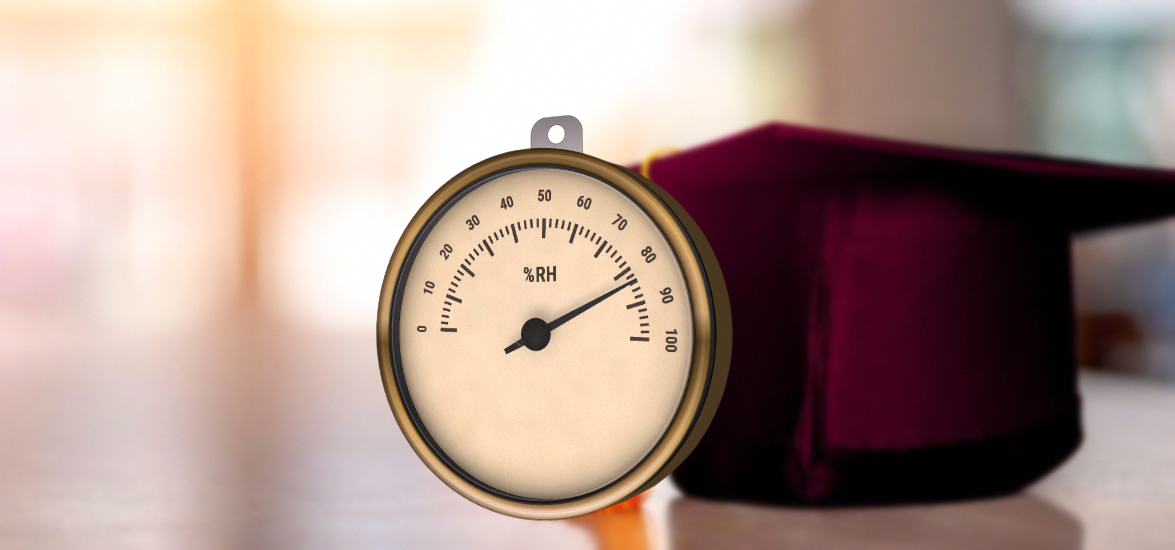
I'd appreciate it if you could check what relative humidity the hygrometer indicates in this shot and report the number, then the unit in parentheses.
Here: 84 (%)
